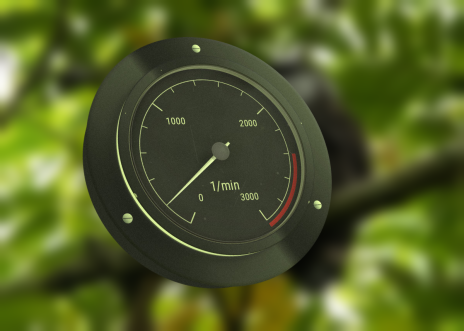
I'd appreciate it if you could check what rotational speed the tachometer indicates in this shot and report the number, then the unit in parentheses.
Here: 200 (rpm)
